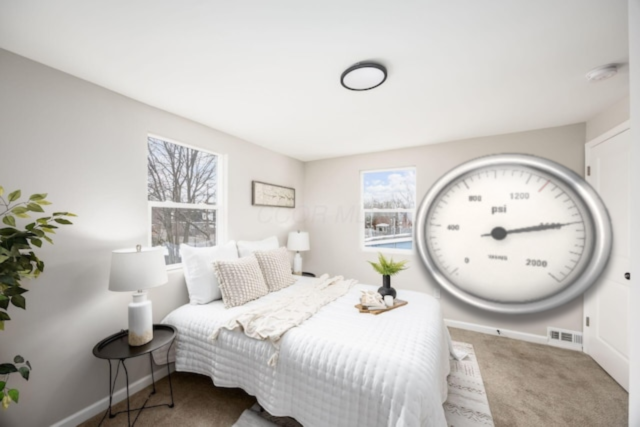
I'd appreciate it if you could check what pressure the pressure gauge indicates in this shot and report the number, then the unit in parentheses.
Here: 1600 (psi)
